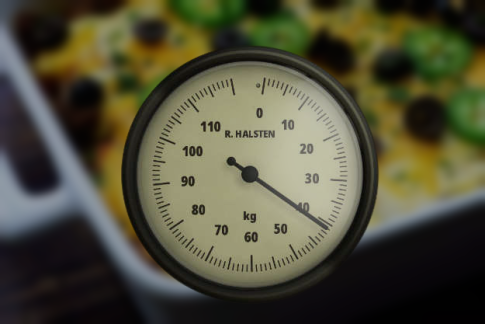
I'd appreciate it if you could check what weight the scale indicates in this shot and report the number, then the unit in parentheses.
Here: 41 (kg)
